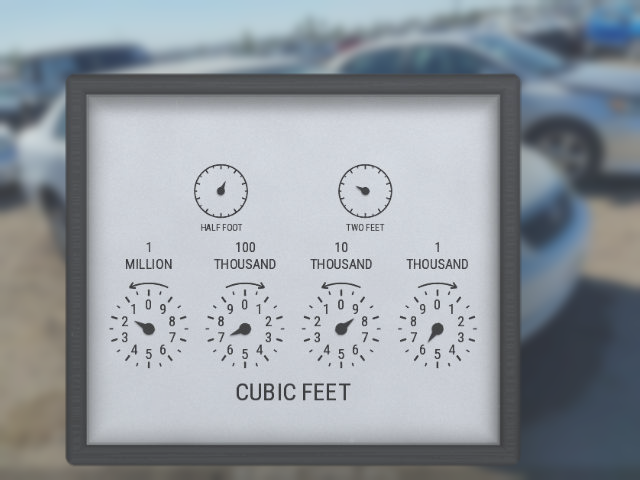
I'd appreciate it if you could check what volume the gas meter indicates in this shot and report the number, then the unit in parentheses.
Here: 168600 (ft³)
